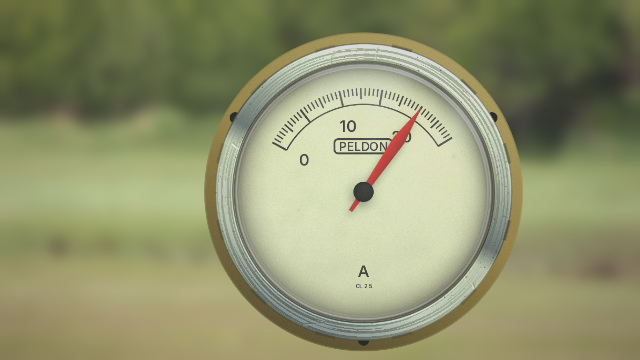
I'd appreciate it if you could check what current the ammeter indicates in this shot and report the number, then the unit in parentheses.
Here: 20 (A)
